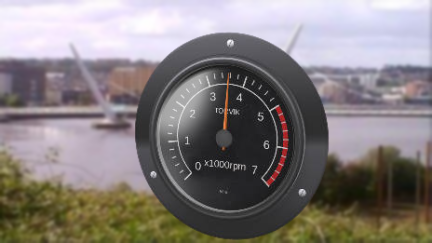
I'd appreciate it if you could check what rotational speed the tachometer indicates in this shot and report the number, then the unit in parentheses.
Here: 3600 (rpm)
